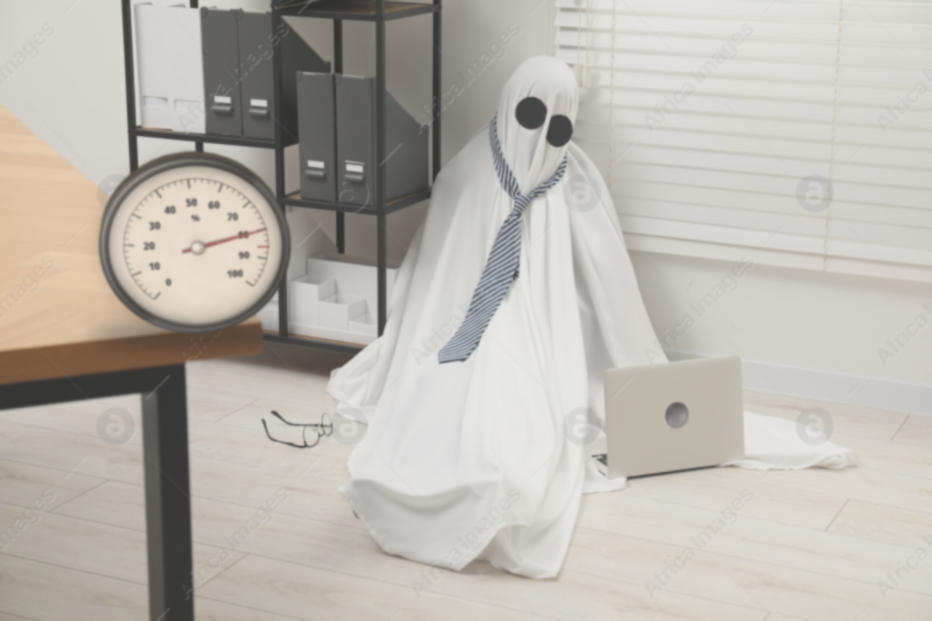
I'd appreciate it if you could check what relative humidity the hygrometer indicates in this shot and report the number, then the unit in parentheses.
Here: 80 (%)
